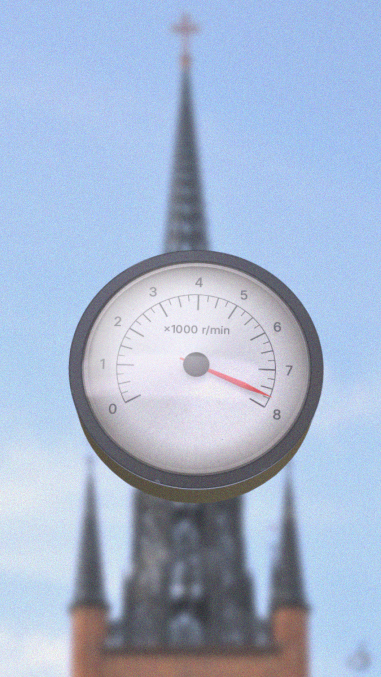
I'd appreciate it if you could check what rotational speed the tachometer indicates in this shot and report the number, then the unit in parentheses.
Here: 7750 (rpm)
